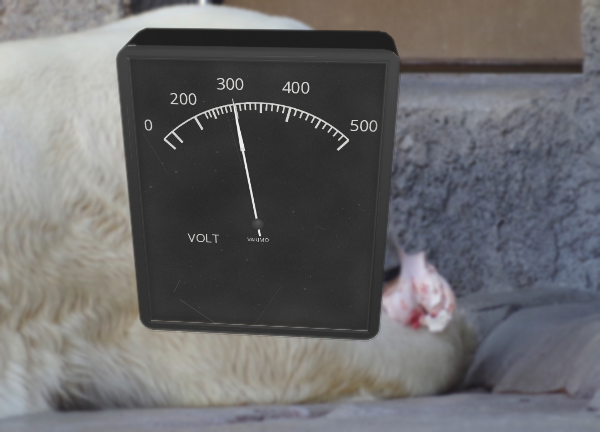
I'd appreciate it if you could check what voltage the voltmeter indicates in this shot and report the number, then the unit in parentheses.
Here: 300 (V)
